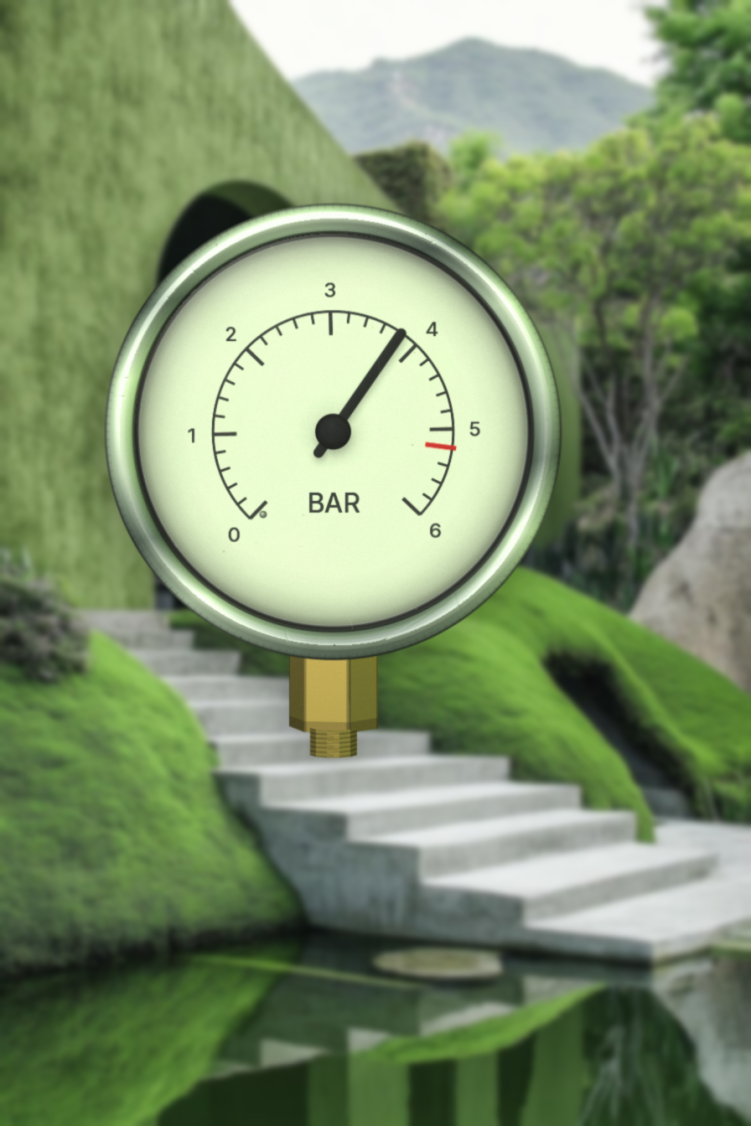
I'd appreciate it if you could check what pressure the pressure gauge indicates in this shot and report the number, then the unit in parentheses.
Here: 3.8 (bar)
